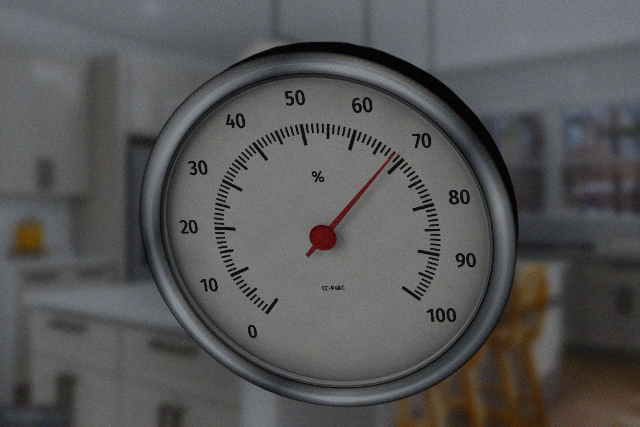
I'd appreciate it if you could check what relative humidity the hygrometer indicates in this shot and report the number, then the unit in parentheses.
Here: 68 (%)
